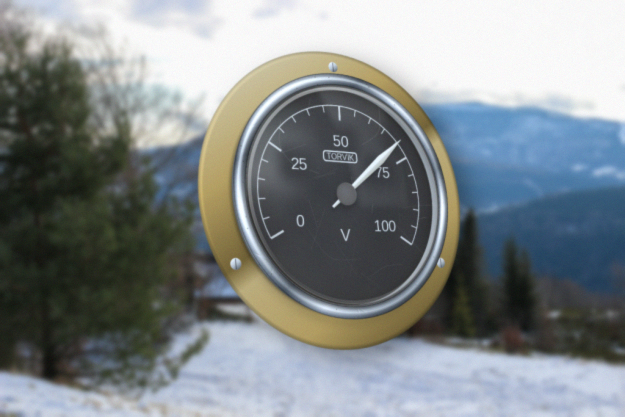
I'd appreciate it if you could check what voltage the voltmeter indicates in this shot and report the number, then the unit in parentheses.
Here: 70 (V)
